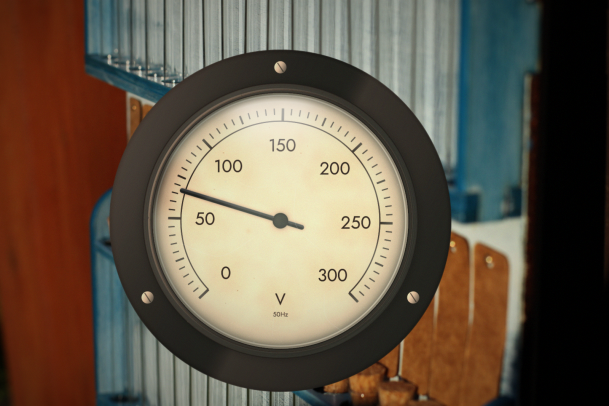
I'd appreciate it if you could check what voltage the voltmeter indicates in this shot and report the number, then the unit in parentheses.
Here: 67.5 (V)
